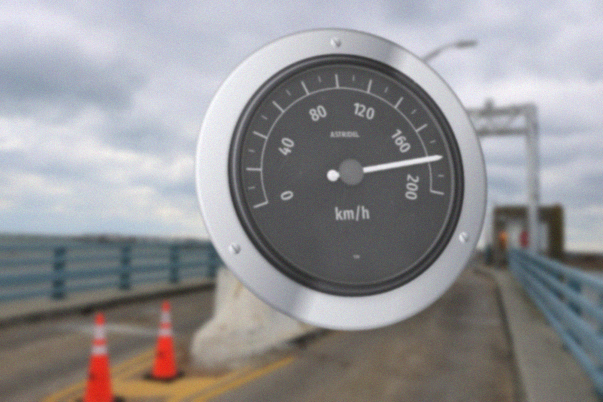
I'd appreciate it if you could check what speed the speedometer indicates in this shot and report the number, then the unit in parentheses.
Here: 180 (km/h)
